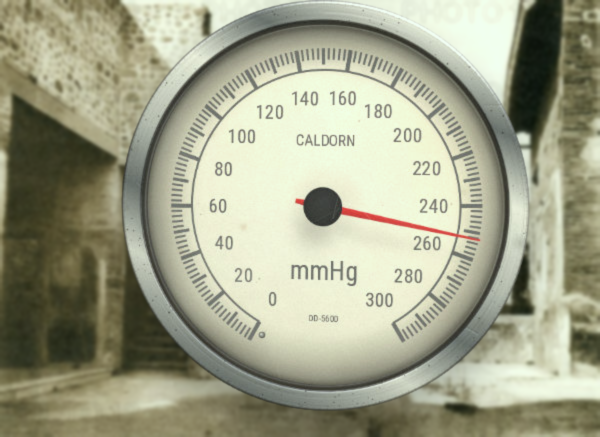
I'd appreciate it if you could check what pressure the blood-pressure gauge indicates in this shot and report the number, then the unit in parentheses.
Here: 252 (mmHg)
